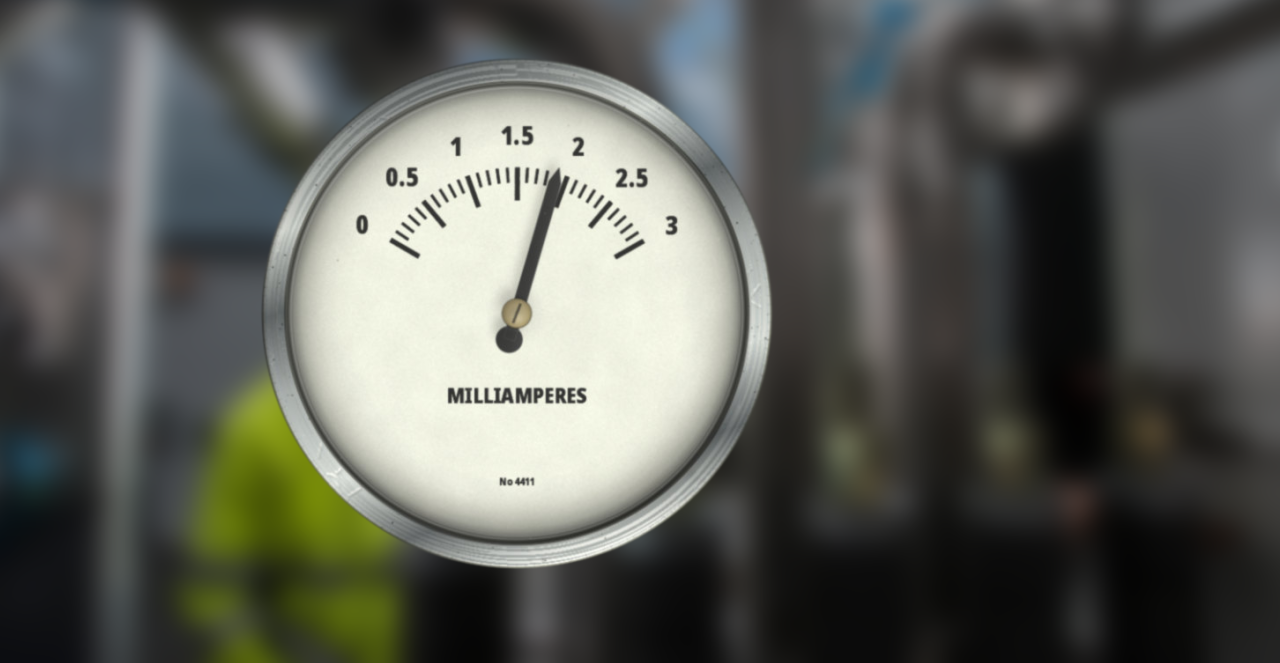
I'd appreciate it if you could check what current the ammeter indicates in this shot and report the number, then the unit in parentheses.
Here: 1.9 (mA)
